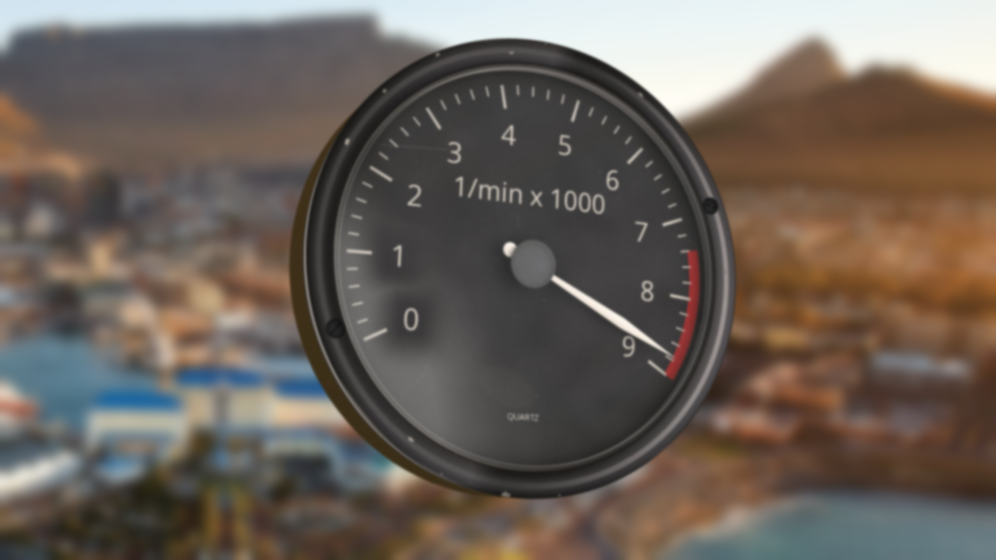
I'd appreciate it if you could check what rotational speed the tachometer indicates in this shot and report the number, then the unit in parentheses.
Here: 8800 (rpm)
